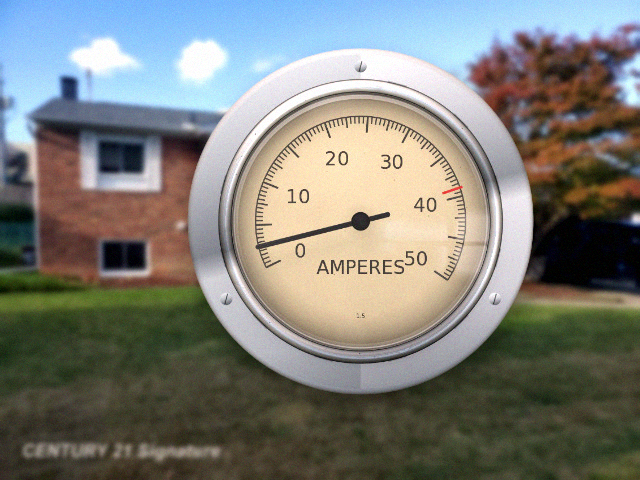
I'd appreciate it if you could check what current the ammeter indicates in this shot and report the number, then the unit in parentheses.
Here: 2.5 (A)
